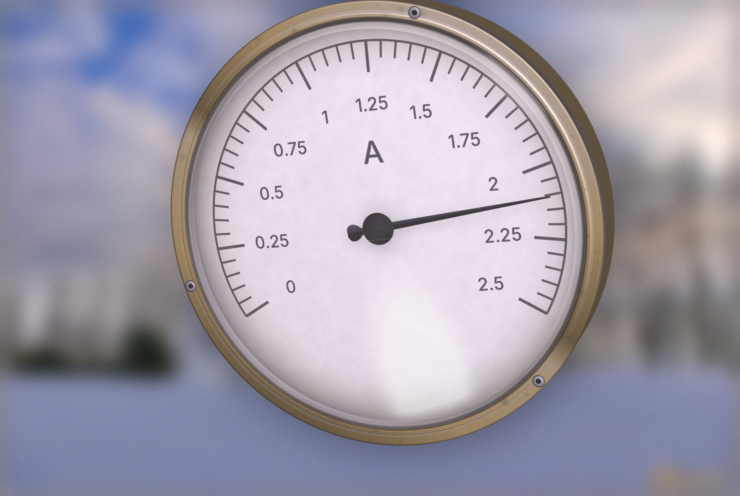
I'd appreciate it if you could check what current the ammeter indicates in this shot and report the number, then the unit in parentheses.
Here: 2.1 (A)
